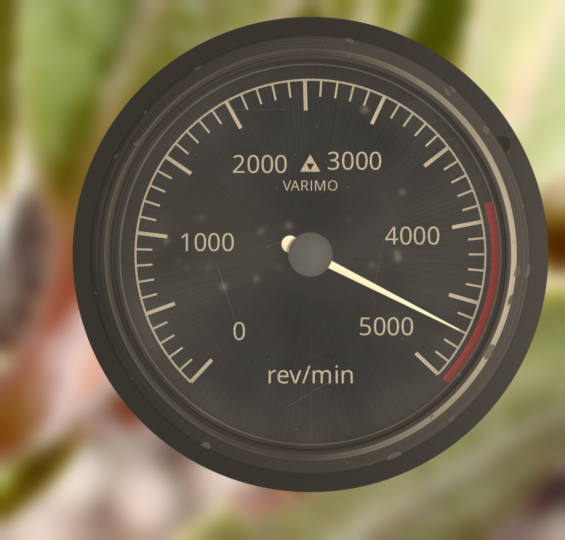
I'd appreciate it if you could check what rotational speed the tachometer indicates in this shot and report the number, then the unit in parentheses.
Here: 4700 (rpm)
